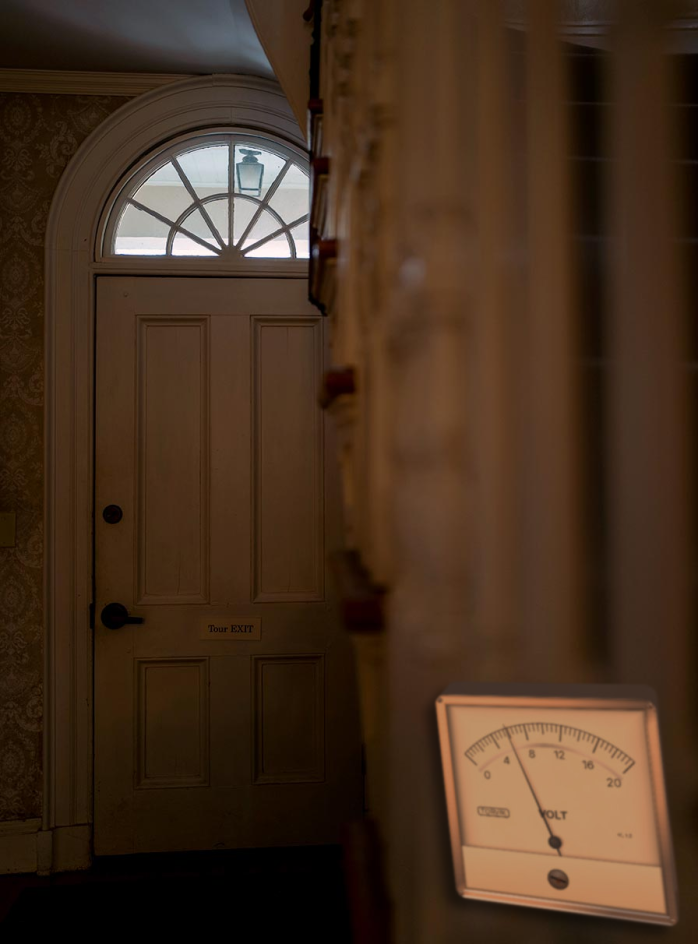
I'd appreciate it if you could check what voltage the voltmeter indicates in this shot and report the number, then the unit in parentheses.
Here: 6 (V)
